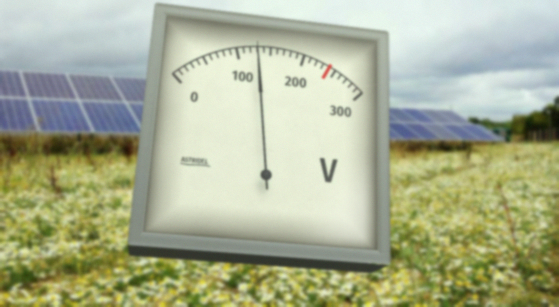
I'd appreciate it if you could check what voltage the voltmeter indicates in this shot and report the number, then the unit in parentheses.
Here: 130 (V)
